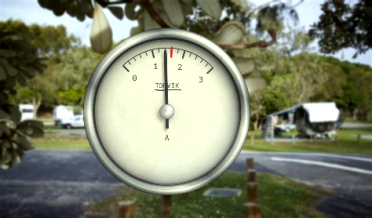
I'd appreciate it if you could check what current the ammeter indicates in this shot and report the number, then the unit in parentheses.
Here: 1.4 (A)
